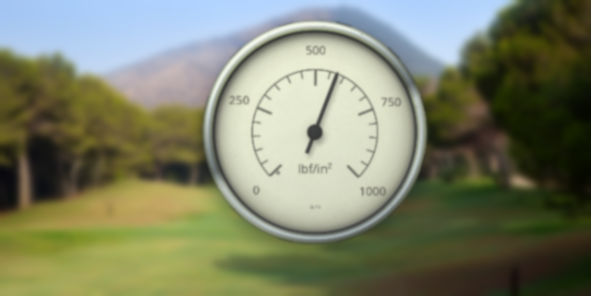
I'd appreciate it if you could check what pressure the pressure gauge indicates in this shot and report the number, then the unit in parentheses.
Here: 575 (psi)
